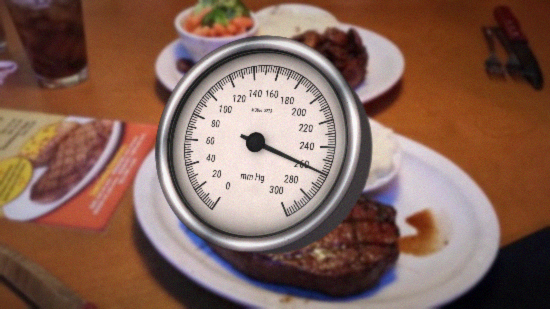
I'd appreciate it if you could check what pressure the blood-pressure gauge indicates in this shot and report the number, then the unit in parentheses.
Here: 260 (mmHg)
